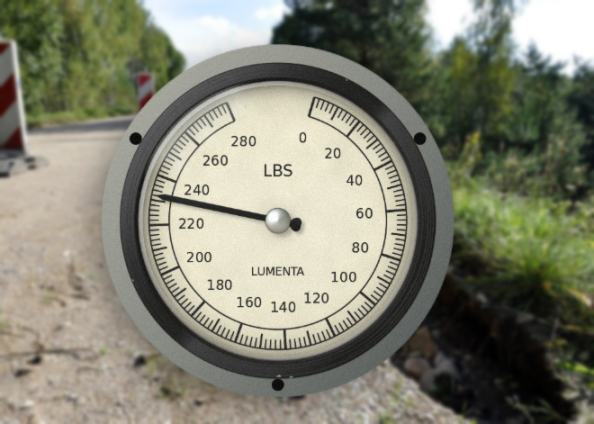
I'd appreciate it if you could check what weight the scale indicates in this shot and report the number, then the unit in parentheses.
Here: 232 (lb)
